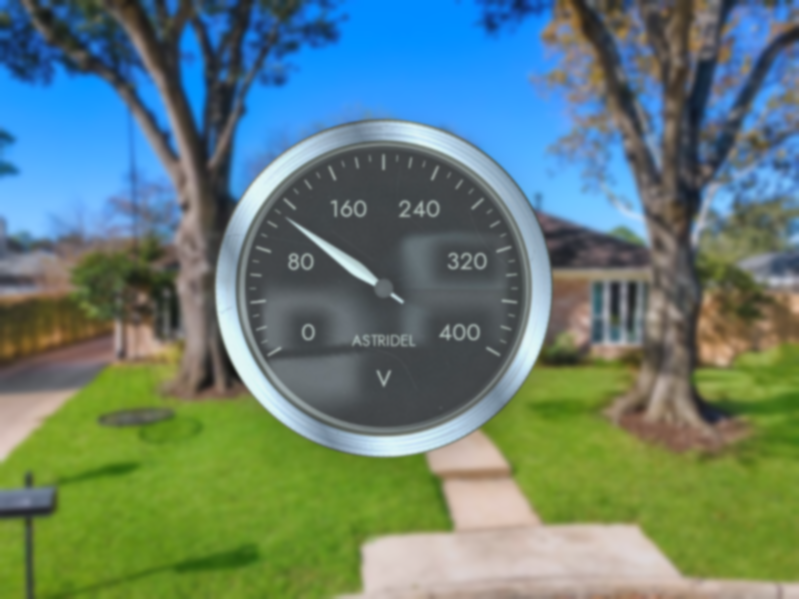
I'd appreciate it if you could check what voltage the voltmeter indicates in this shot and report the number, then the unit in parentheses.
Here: 110 (V)
